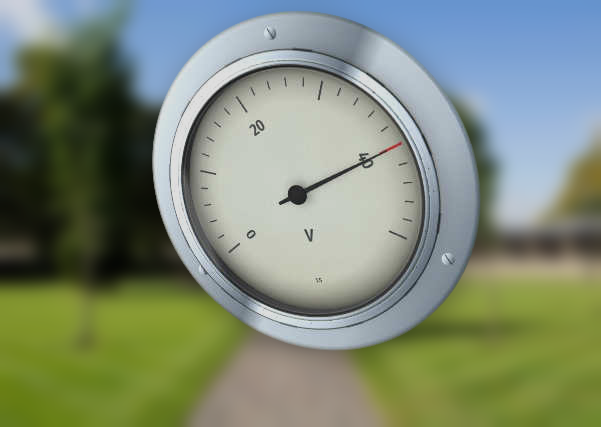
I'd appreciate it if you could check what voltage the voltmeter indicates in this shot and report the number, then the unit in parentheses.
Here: 40 (V)
